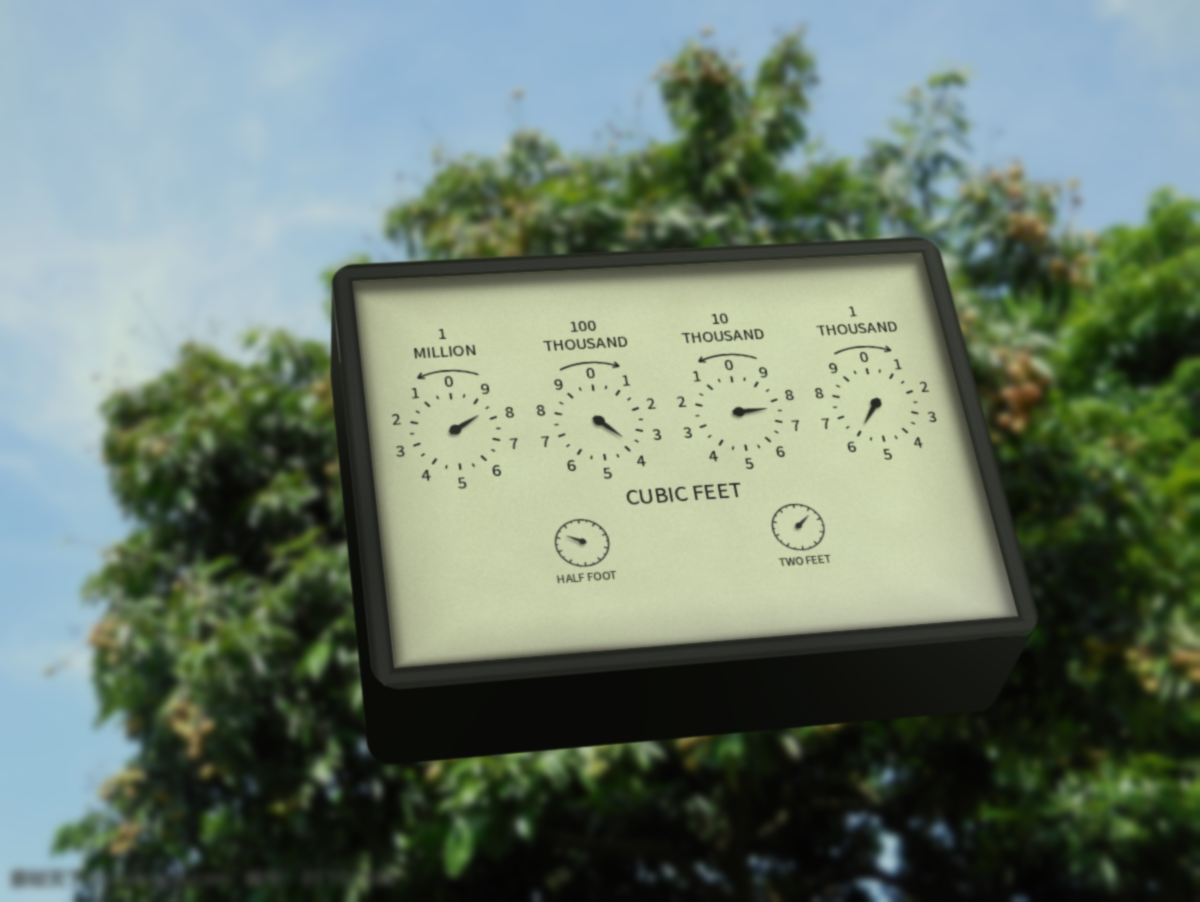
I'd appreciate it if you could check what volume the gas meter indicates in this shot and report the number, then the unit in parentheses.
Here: 837600 (ft³)
